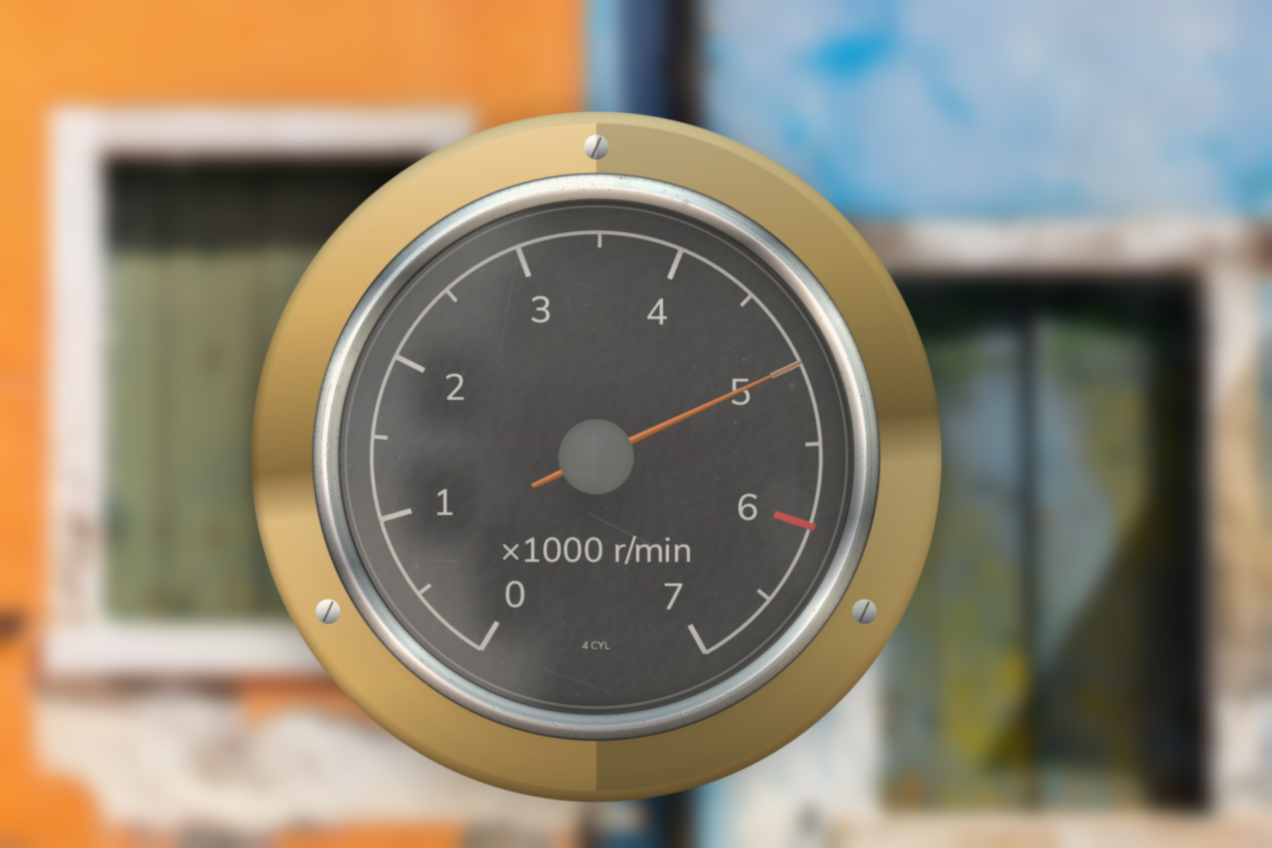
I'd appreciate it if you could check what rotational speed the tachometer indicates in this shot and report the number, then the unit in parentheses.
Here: 5000 (rpm)
